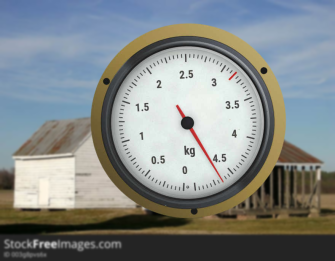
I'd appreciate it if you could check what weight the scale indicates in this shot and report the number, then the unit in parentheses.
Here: 4.65 (kg)
